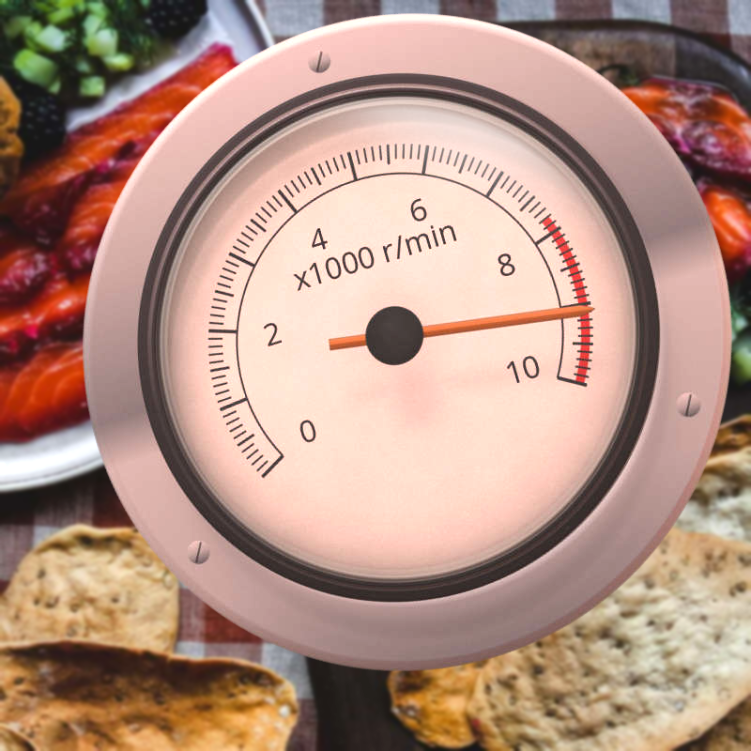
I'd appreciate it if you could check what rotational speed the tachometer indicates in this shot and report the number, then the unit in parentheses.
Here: 9100 (rpm)
